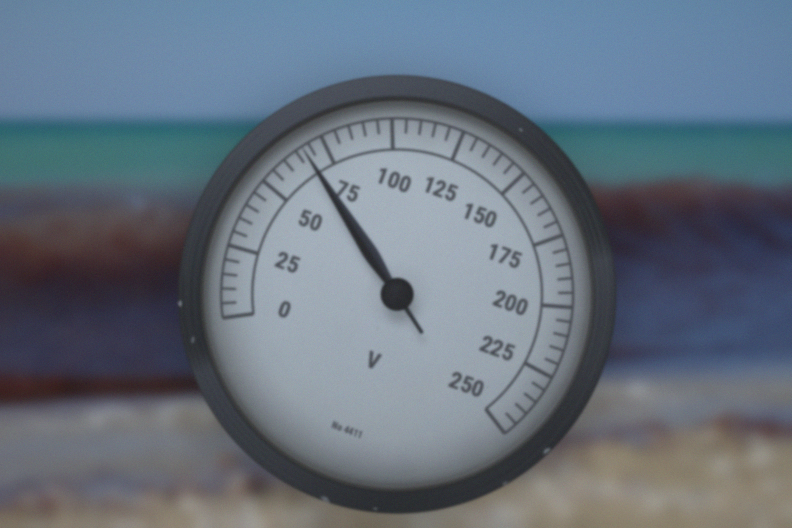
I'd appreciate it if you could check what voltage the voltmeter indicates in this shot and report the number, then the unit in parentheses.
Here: 67.5 (V)
